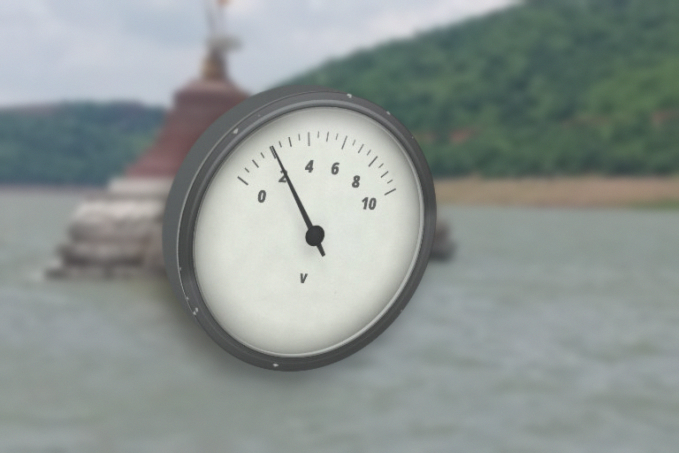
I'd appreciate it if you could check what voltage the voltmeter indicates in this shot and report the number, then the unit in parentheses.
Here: 2 (V)
